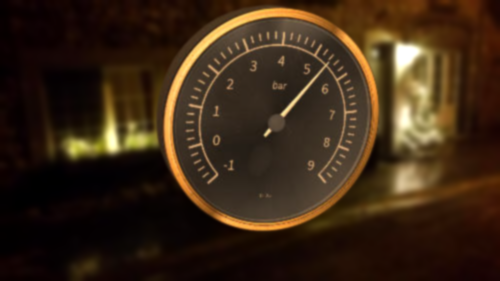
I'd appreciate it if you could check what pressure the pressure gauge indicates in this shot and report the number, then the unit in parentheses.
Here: 5.4 (bar)
